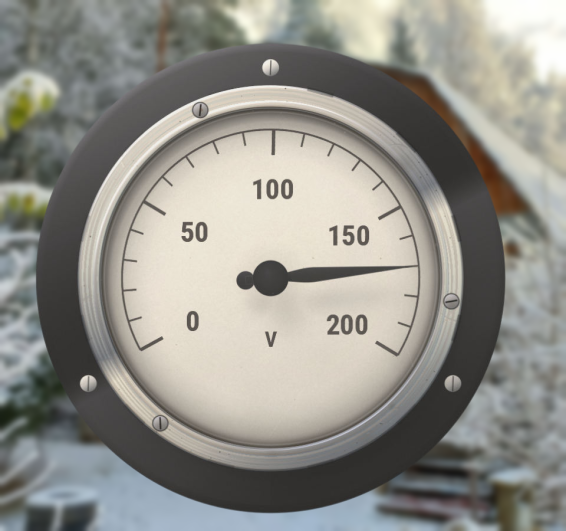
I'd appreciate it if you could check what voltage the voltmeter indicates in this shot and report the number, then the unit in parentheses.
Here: 170 (V)
